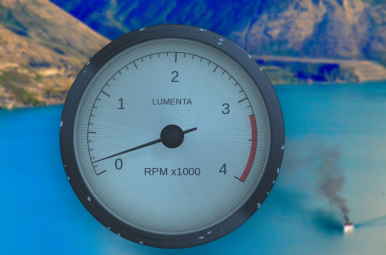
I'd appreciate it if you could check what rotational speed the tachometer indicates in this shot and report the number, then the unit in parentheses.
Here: 150 (rpm)
